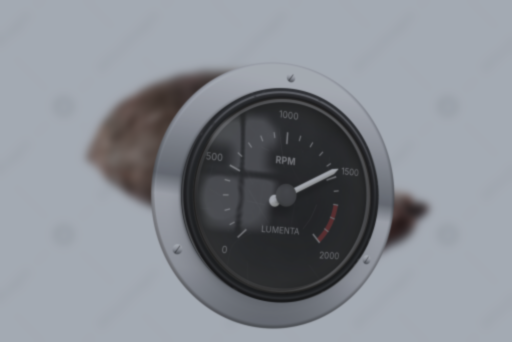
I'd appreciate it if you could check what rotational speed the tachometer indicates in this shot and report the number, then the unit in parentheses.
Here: 1450 (rpm)
